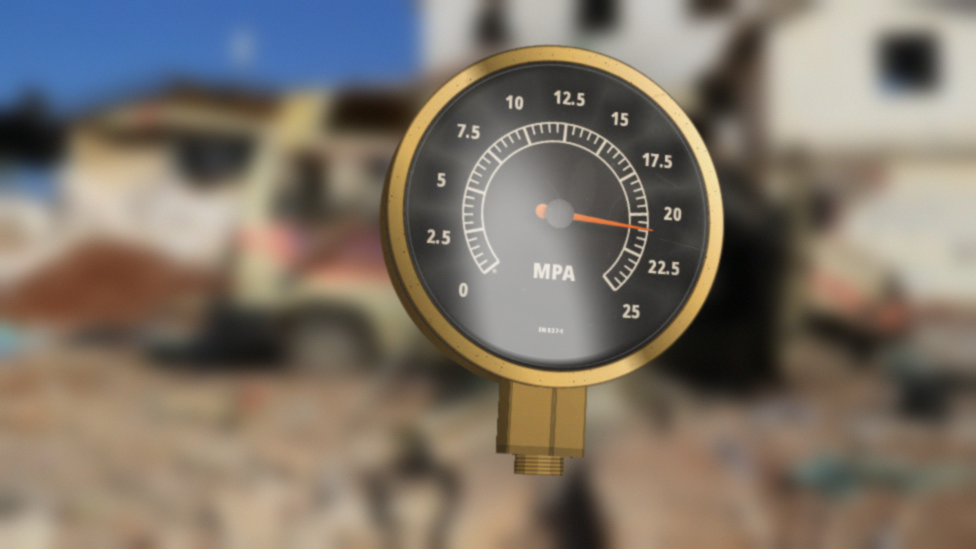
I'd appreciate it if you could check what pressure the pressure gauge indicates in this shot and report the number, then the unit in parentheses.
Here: 21 (MPa)
